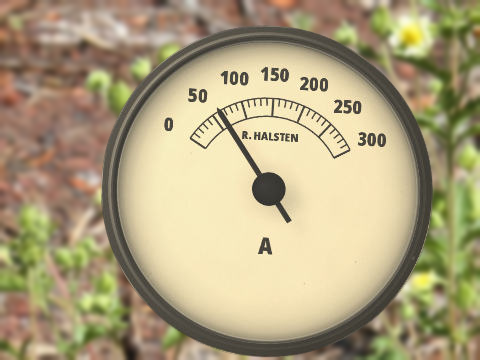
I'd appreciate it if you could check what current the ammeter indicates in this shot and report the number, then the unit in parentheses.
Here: 60 (A)
